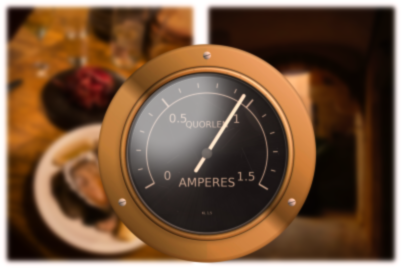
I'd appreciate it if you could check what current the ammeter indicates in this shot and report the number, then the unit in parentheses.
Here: 0.95 (A)
